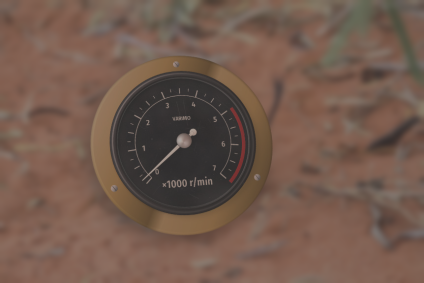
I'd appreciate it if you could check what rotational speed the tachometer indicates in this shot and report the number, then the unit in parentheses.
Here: 125 (rpm)
